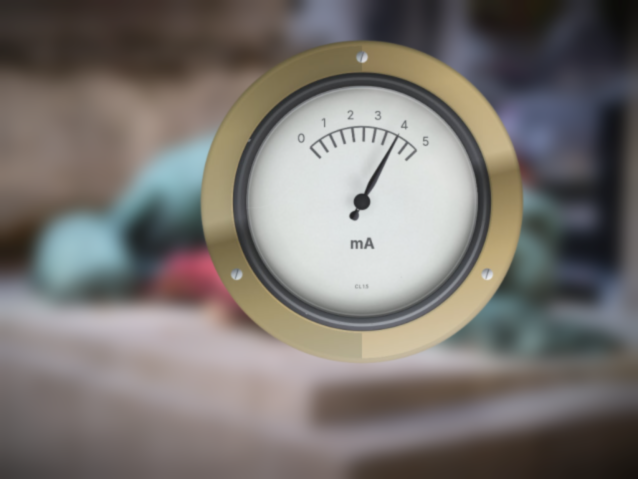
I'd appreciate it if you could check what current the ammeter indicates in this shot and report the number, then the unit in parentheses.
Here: 4 (mA)
